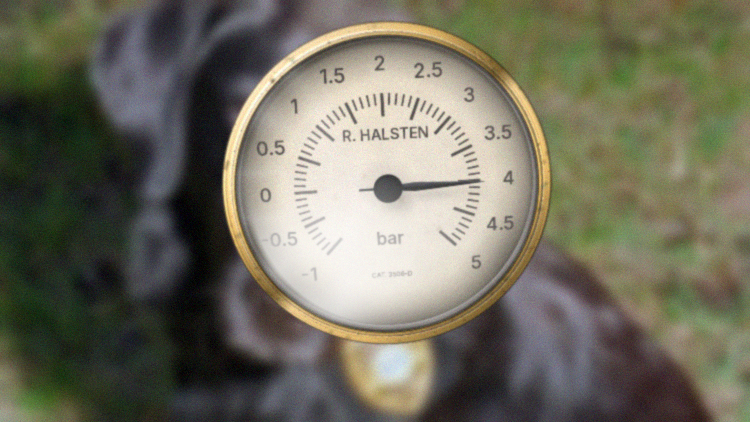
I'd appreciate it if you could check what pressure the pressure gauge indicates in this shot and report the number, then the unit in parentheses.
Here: 4 (bar)
